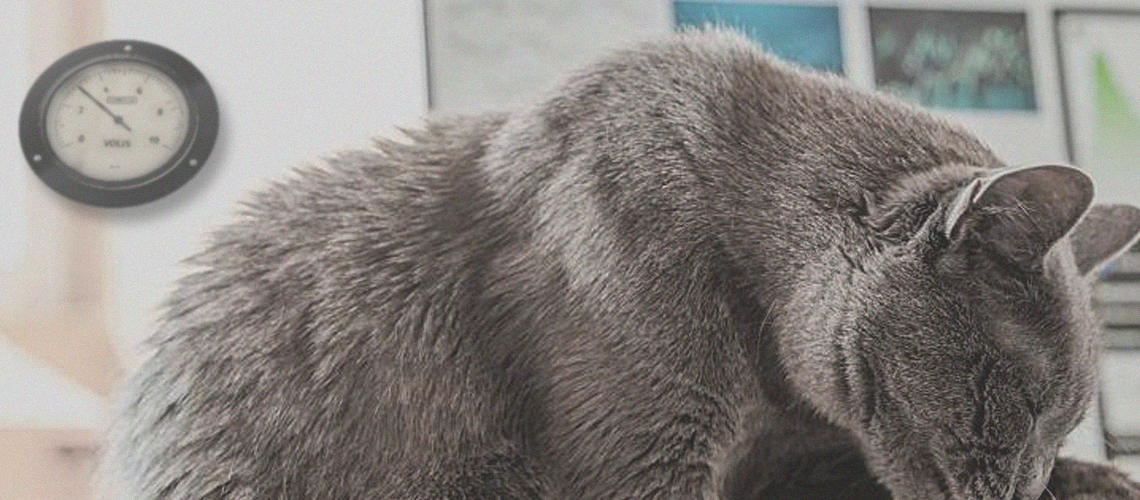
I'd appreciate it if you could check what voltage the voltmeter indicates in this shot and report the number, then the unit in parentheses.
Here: 3 (V)
